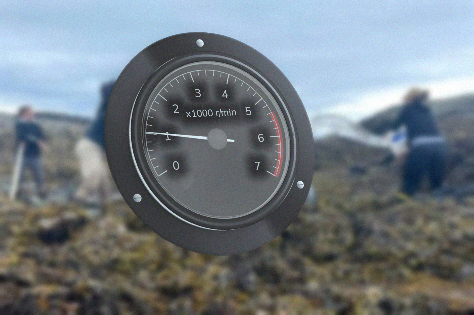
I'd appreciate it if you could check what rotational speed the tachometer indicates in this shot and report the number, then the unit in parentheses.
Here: 1000 (rpm)
